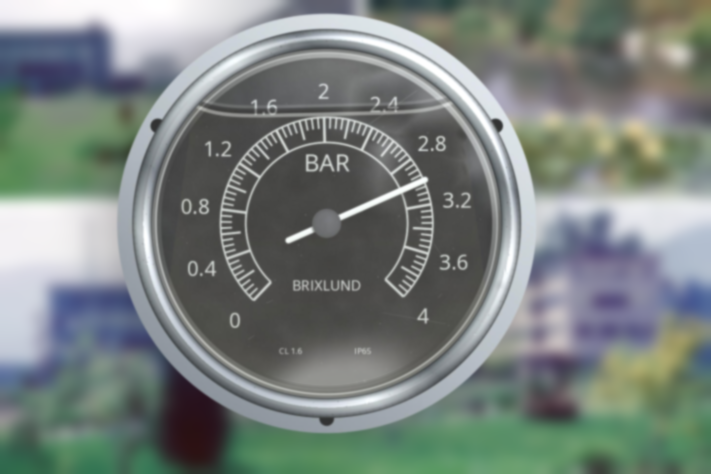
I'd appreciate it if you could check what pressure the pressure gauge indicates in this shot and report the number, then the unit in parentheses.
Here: 3 (bar)
